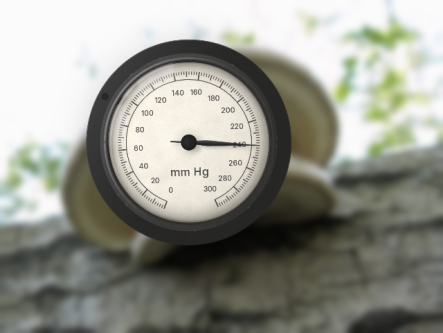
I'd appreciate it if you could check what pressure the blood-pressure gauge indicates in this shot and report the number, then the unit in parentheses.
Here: 240 (mmHg)
